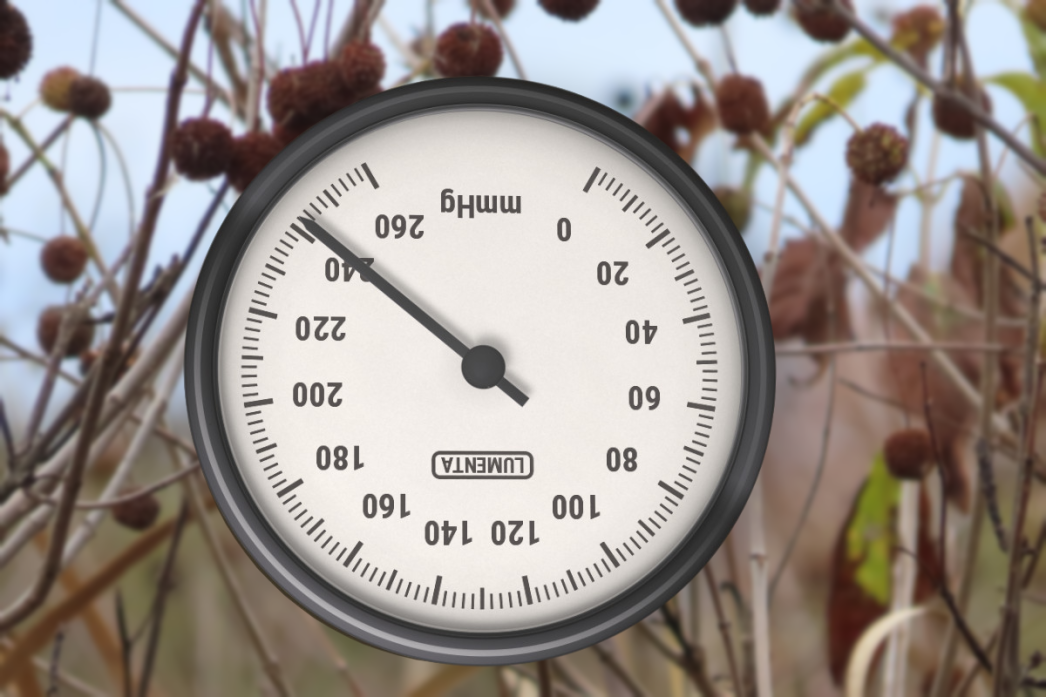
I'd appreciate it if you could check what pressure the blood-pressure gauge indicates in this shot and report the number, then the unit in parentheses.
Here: 242 (mmHg)
